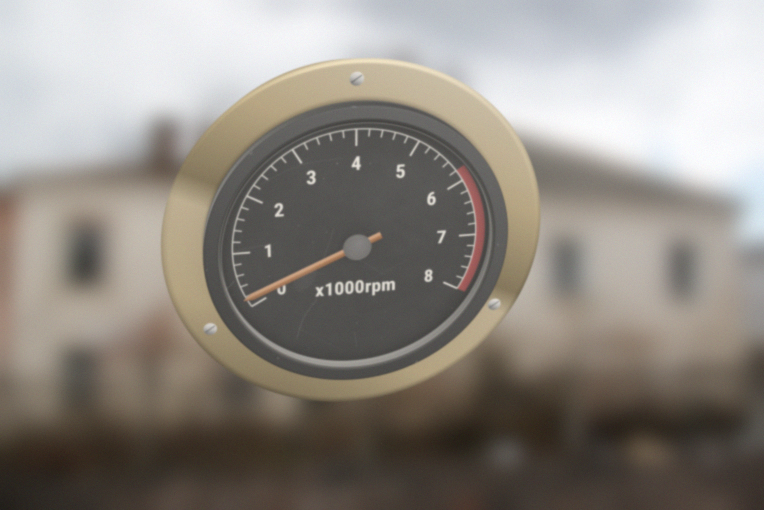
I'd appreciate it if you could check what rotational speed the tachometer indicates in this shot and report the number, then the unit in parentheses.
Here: 200 (rpm)
